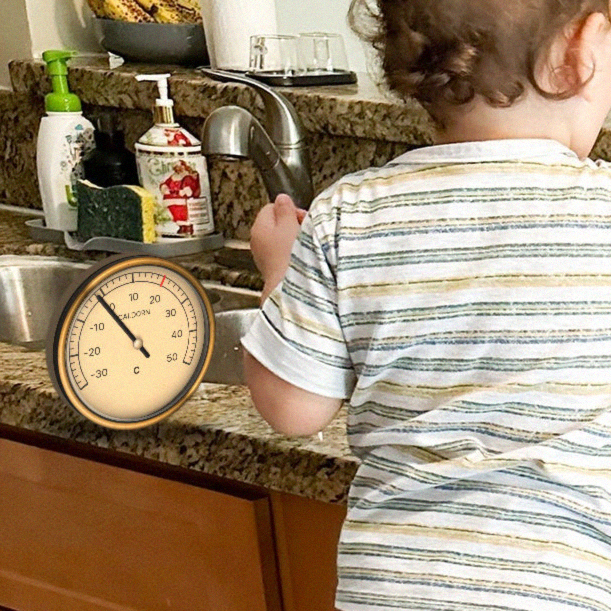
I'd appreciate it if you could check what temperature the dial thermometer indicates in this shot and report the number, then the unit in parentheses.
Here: -2 (°C)
